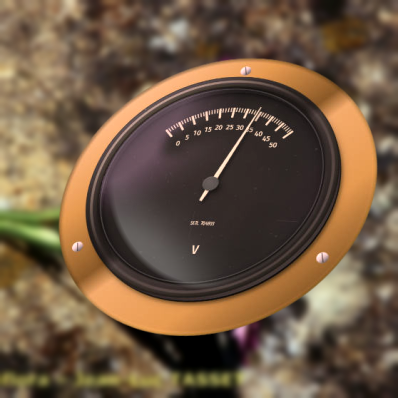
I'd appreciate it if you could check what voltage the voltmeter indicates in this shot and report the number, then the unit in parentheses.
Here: 35 (V)
